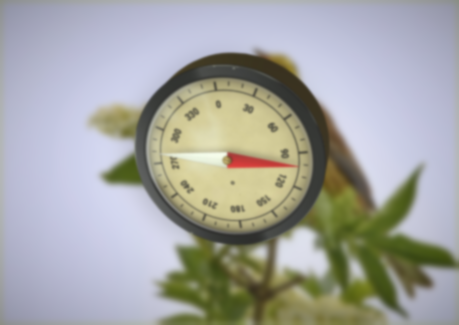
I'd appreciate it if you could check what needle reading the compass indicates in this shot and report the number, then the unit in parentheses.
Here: 100 (°)
